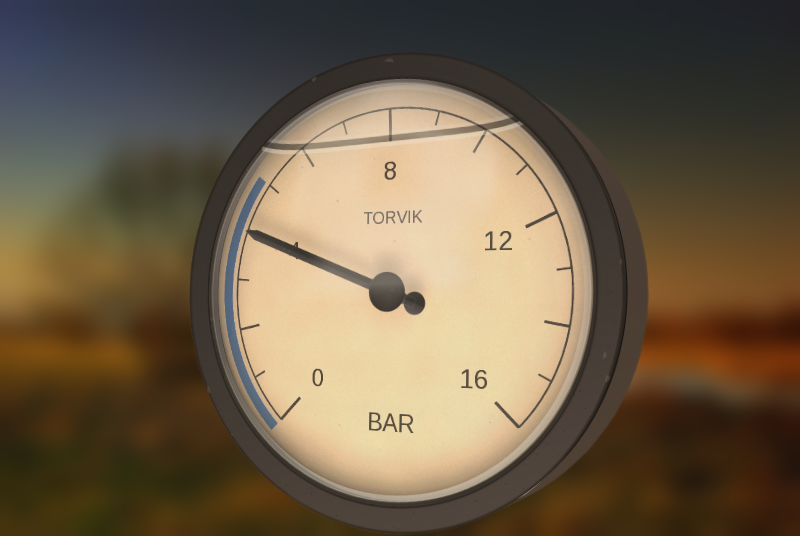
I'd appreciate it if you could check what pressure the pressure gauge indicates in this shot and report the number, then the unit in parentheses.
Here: 4 (bar)
